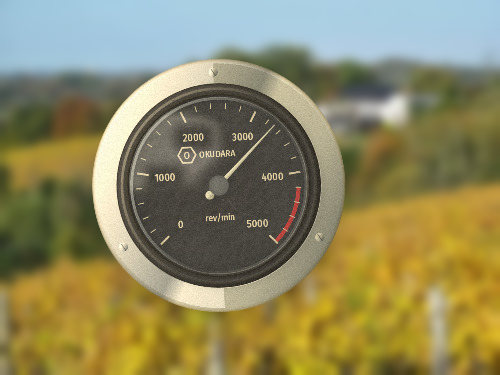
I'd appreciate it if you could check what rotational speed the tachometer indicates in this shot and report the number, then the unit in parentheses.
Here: 3300 (rpm)
